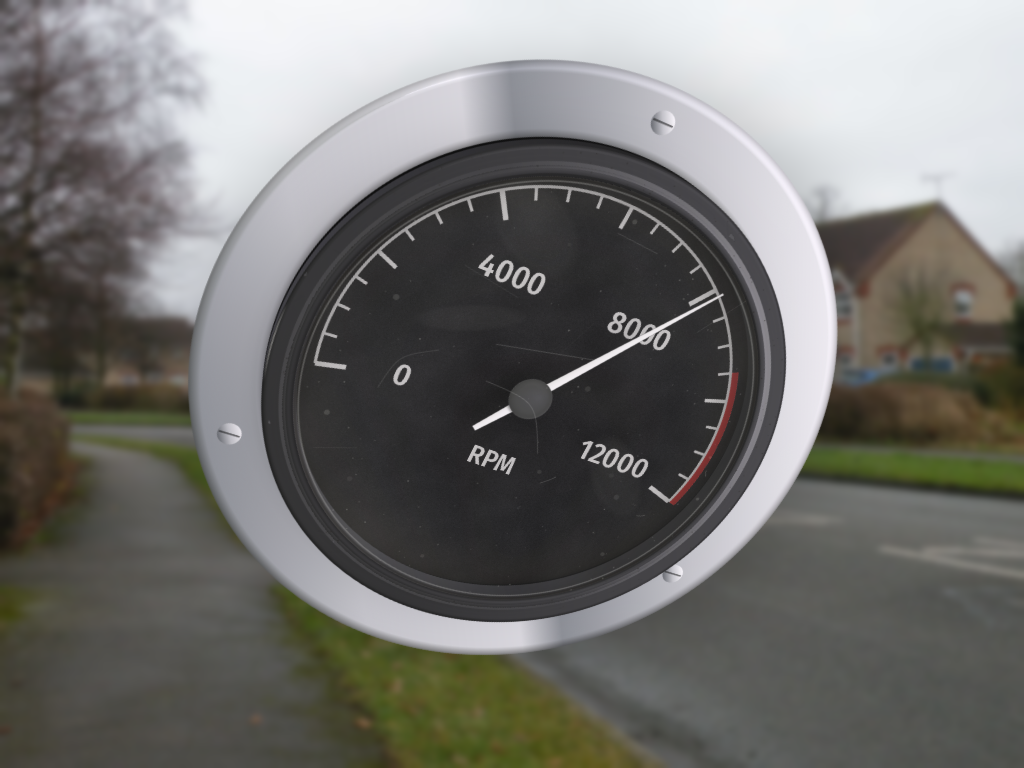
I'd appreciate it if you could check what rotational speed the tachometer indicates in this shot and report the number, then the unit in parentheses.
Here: 8000 (rpm)
